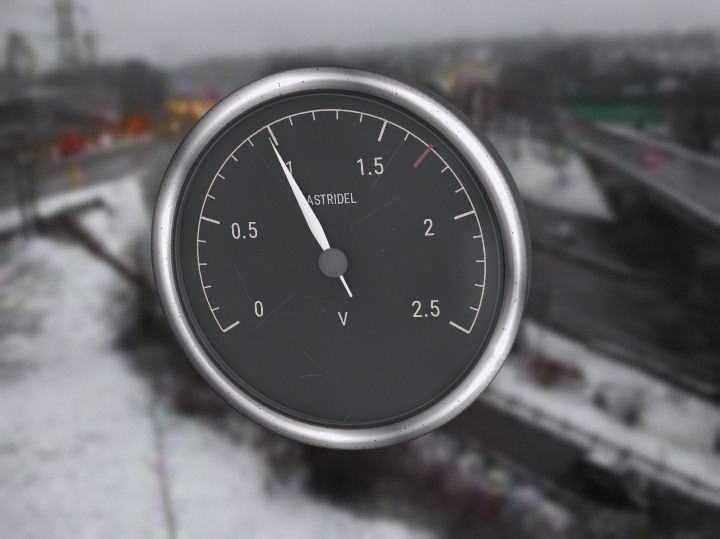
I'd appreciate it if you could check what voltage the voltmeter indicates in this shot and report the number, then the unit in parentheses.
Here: 1 (V)
